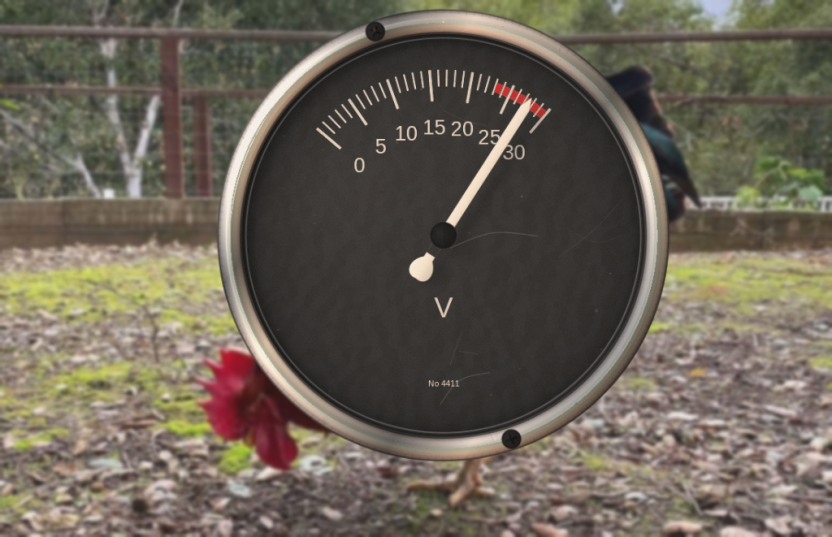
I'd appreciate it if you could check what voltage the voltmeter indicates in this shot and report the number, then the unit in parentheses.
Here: 27.5 (V)
